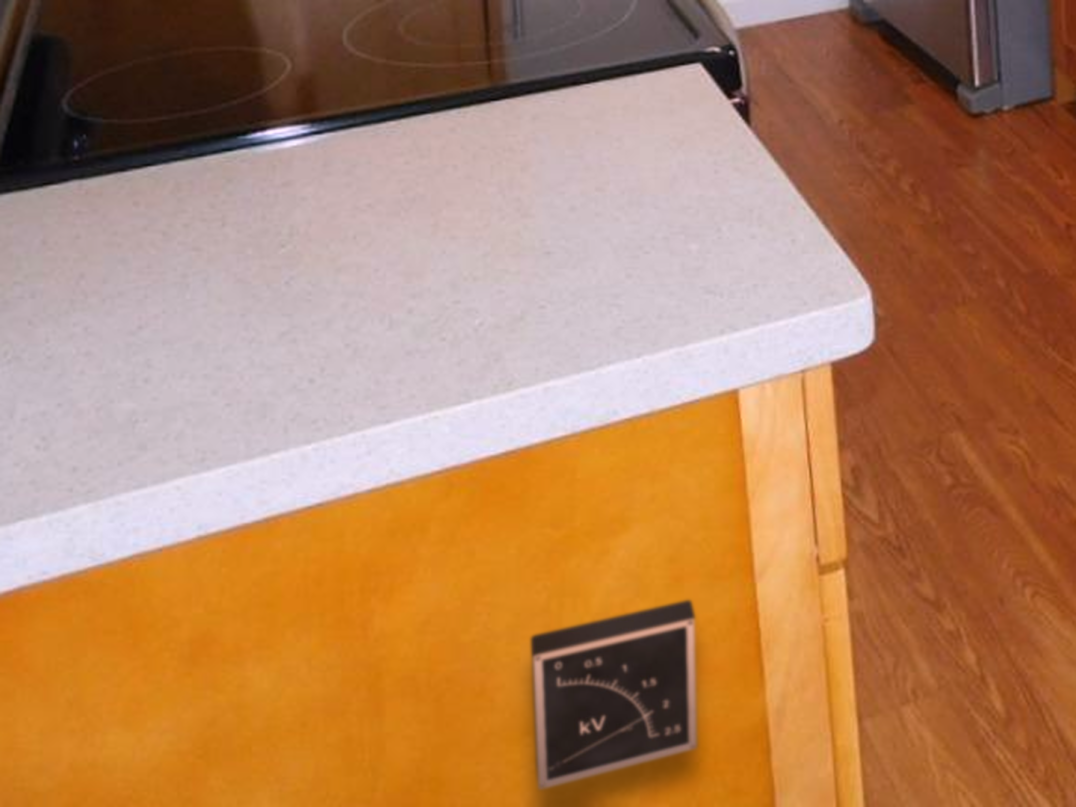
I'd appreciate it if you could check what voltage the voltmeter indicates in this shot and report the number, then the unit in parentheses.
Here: 2 (kV)
